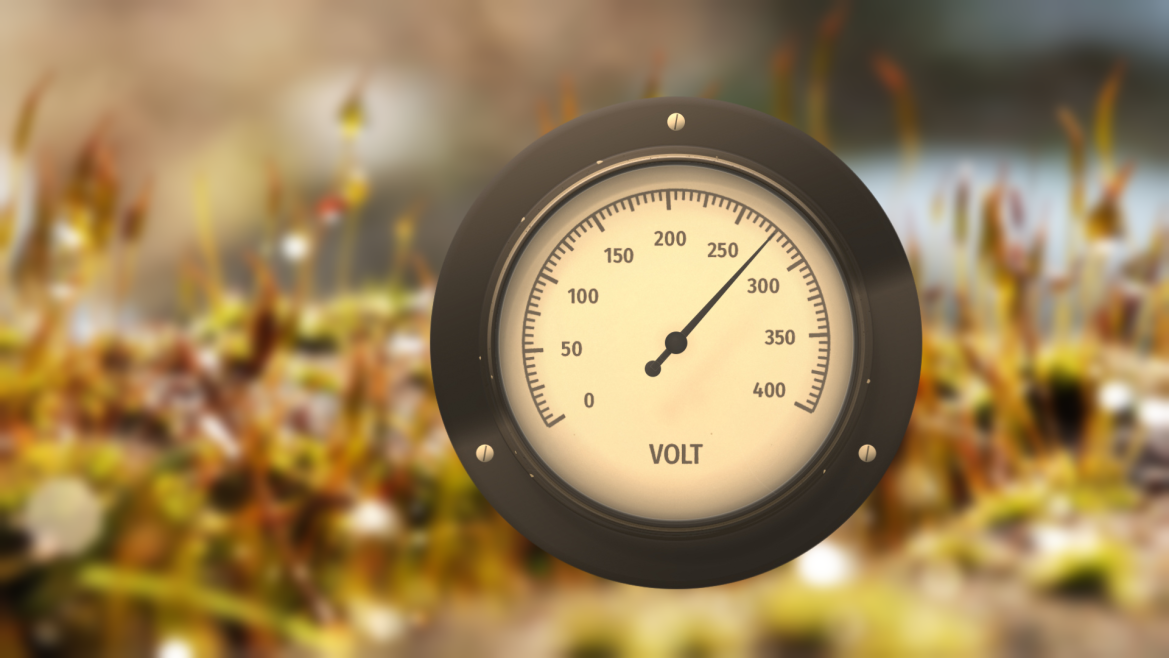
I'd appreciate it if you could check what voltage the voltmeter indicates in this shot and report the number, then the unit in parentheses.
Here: 275 (V)
